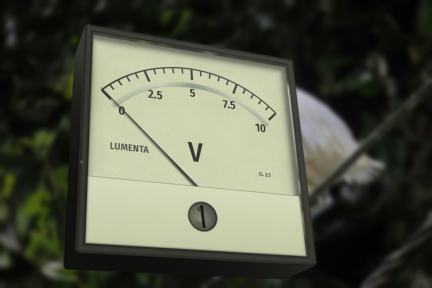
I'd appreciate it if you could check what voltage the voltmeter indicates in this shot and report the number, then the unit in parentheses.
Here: 0 (V)
